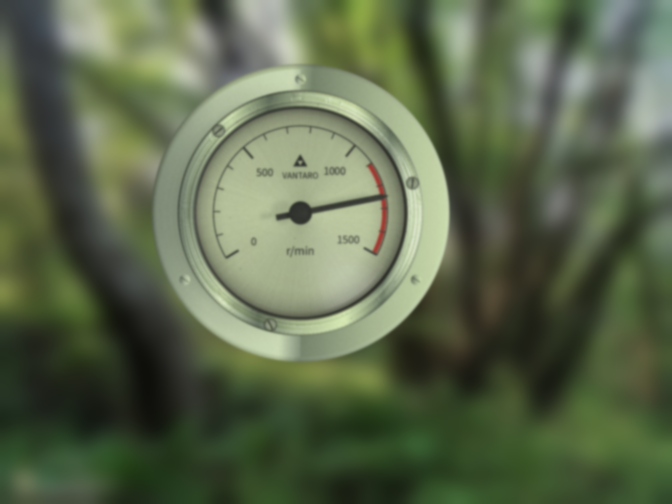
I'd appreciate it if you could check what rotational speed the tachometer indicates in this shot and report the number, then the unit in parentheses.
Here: 1250 (rpm)
